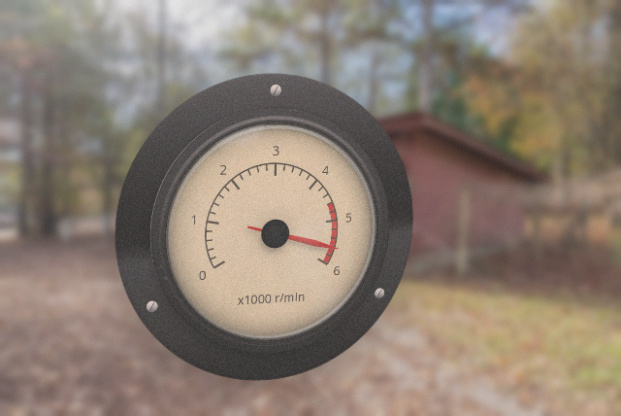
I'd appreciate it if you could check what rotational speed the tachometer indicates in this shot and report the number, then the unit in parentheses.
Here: 5600 (rpm)
